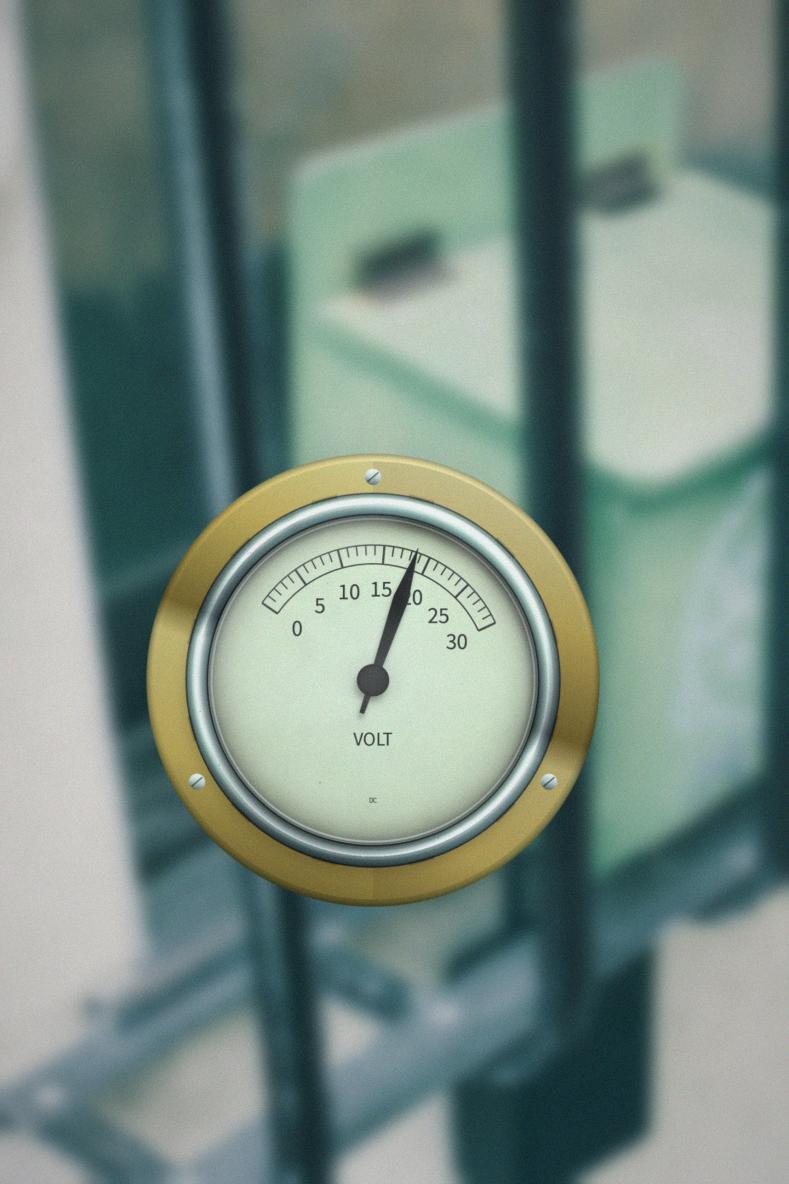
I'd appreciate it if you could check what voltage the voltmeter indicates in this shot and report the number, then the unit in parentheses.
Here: 18.5 (V)
